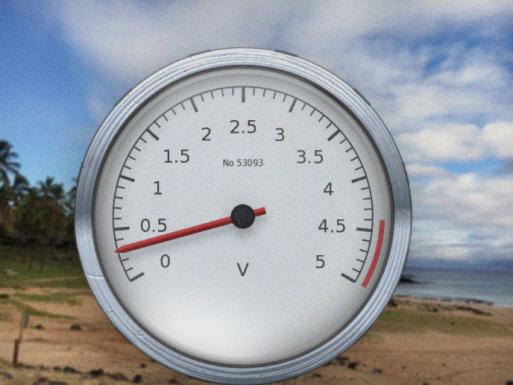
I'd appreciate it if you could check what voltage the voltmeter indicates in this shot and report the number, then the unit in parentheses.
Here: 0.3 (V)
